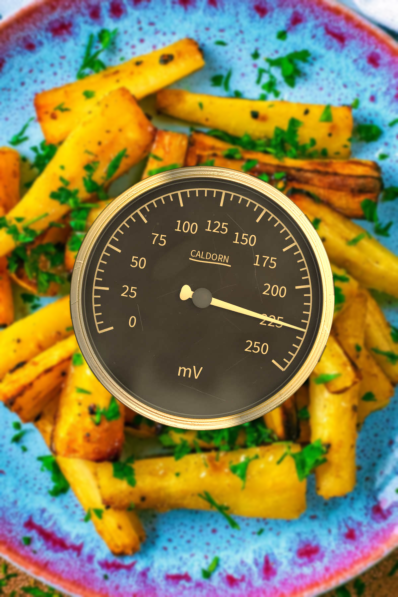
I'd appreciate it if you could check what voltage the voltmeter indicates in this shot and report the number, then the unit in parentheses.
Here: 225 (mV)
